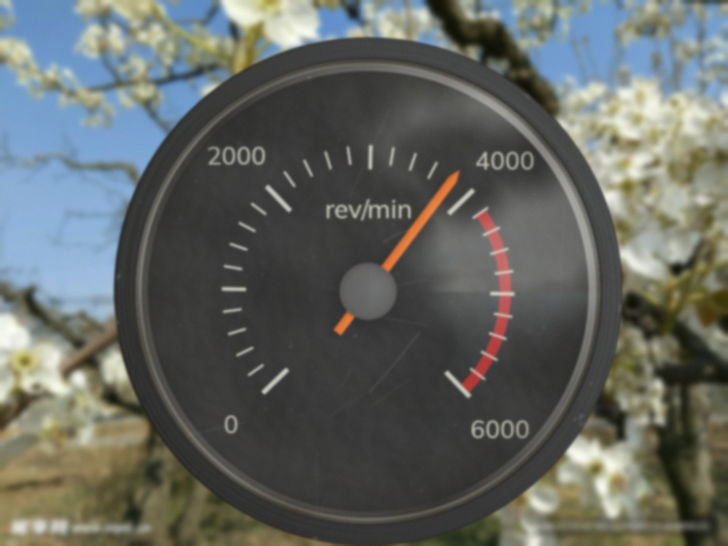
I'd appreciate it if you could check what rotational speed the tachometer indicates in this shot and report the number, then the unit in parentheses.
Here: 3800 (rpm)
